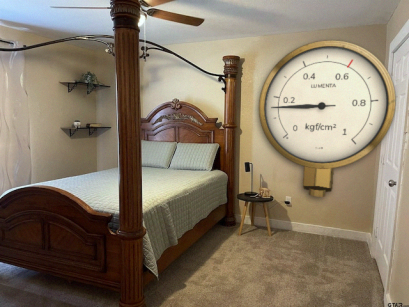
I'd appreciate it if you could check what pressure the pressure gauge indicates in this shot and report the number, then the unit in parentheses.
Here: 0.15 (kg/cm²)
